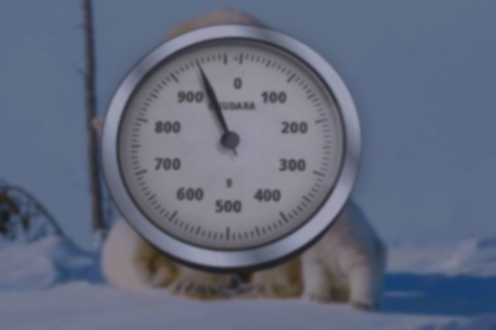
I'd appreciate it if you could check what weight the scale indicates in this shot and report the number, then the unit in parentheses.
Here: 950 (g)
